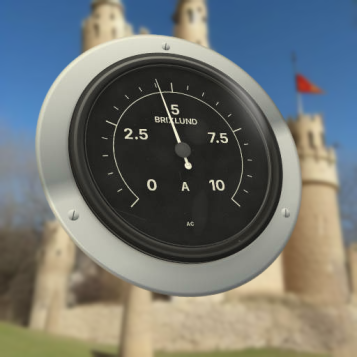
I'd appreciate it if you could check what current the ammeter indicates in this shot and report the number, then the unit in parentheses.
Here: 4.5 (A)
